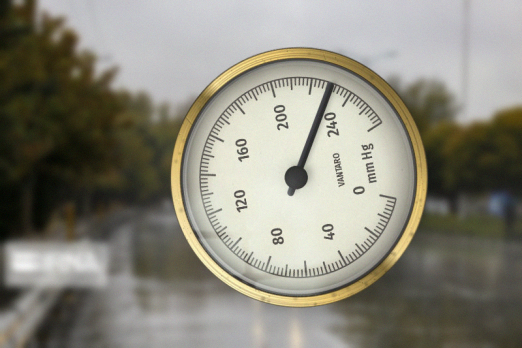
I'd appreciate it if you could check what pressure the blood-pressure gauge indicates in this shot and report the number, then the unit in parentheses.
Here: 230 (mmHg)
